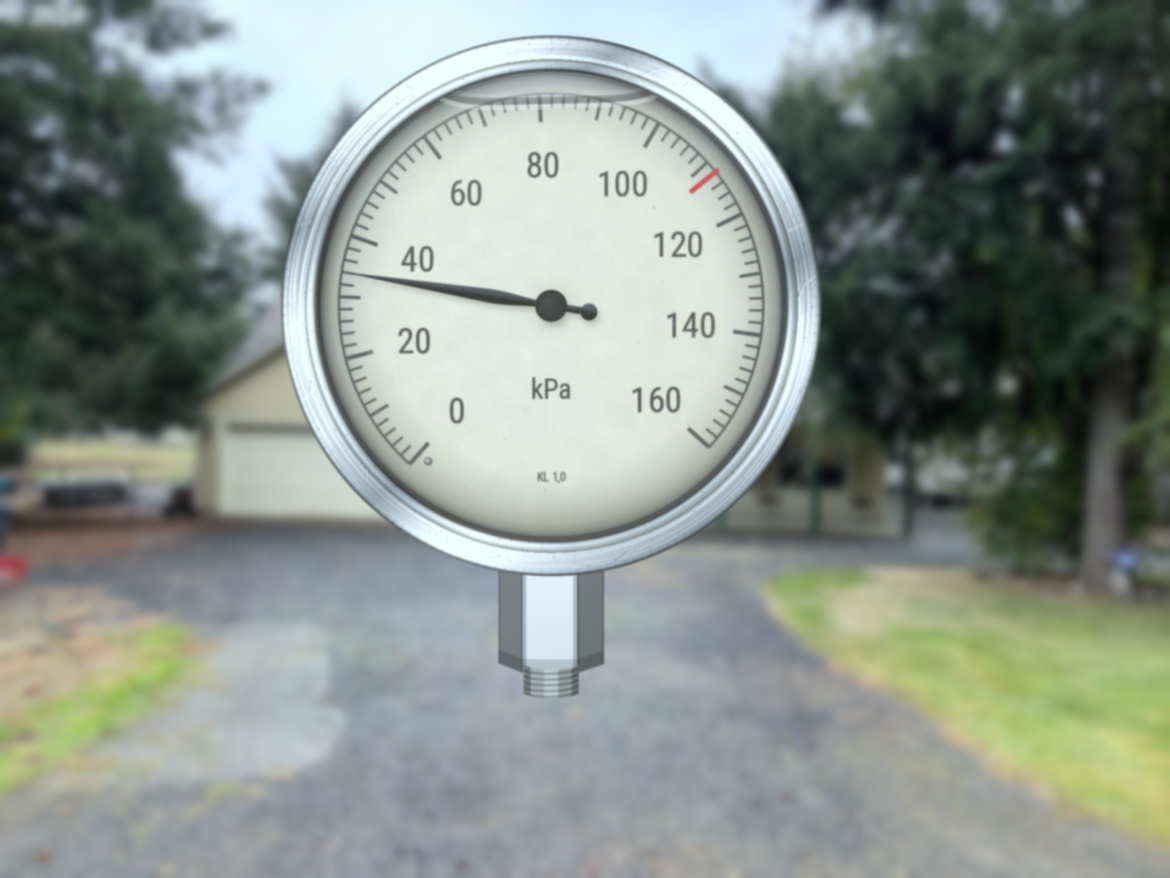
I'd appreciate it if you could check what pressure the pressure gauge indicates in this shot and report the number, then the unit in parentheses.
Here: 34 (kPa)
